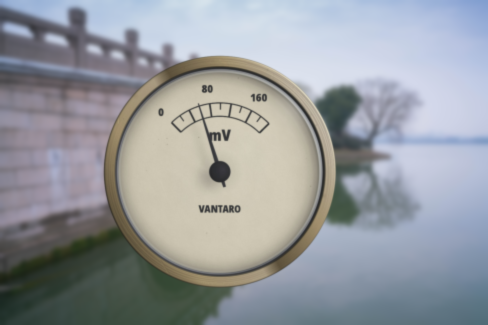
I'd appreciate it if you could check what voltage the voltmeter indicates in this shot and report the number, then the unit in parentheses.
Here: 60 (mV)
